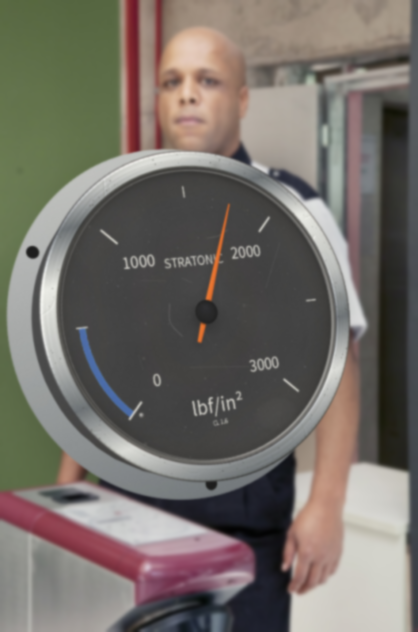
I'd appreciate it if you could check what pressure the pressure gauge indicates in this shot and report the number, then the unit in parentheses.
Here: 1750 (psi)
